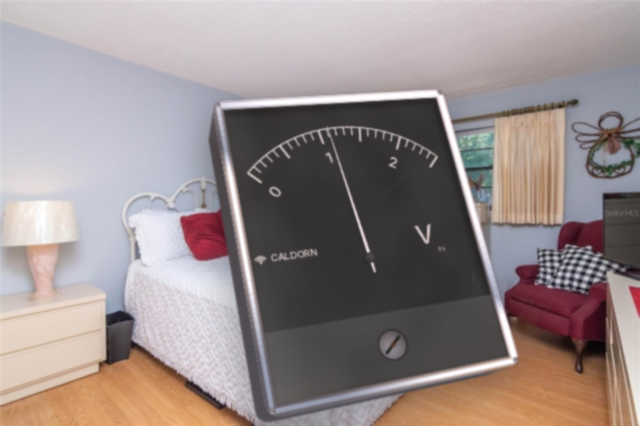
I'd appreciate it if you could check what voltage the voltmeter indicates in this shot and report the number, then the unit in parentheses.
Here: 1.1 (V)
